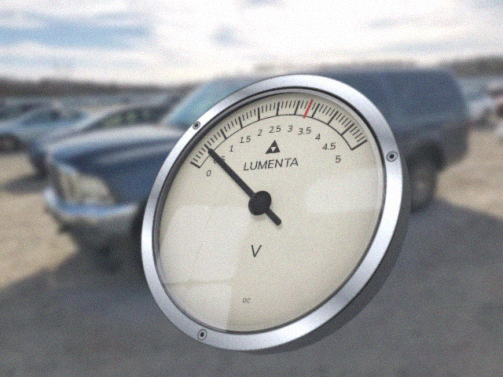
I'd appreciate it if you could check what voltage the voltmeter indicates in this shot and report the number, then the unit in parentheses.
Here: 0.5 (V)
